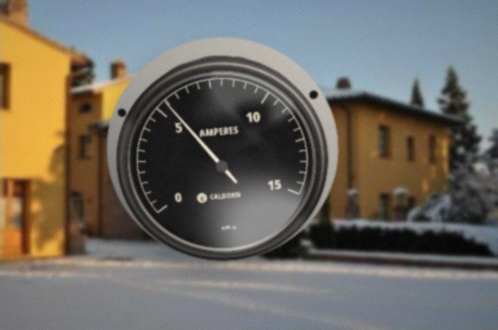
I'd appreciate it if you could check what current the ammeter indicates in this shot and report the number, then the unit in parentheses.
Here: 5.5 (A)
